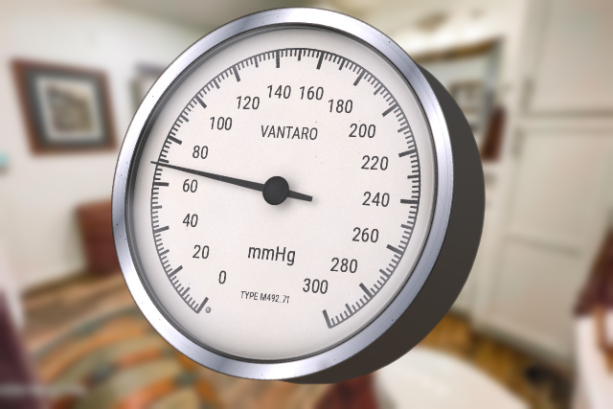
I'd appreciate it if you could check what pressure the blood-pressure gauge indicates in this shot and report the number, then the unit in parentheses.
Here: 68 (mmHg)
